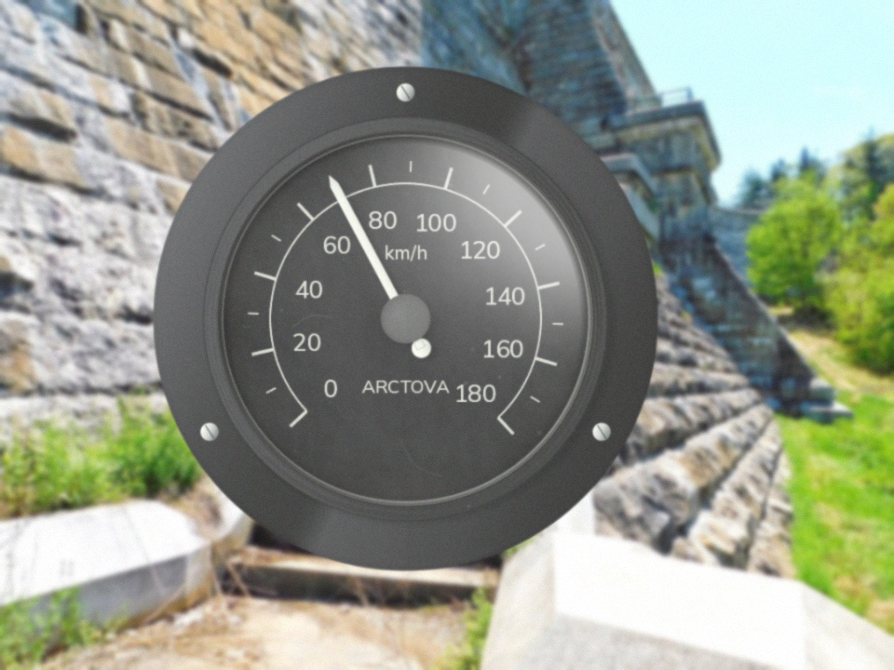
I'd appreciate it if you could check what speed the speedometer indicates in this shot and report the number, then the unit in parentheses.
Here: 70 (km/h)
